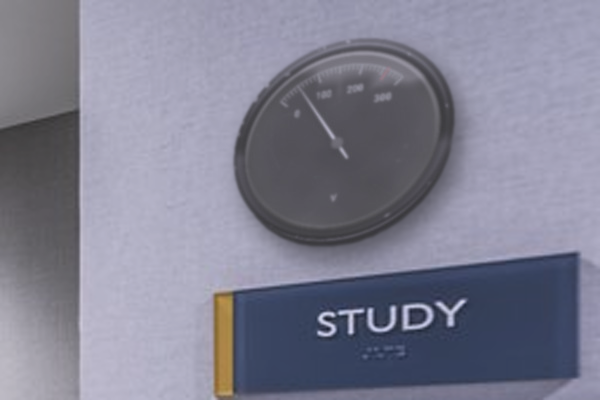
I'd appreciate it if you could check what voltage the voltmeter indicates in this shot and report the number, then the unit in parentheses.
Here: 50 (V)
